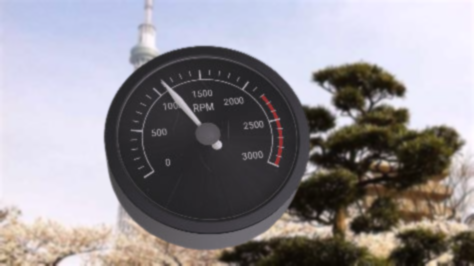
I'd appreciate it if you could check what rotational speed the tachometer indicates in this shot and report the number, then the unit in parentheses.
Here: 1100 (rpm)
